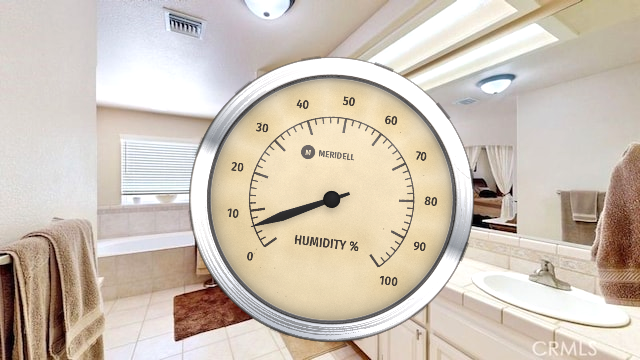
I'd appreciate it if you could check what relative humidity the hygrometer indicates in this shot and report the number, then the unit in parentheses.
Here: 6 (%)
